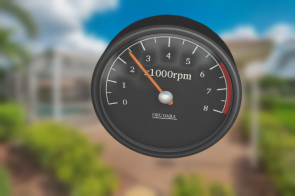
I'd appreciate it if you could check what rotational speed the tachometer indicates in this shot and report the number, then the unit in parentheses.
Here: 2500 (rpm)
